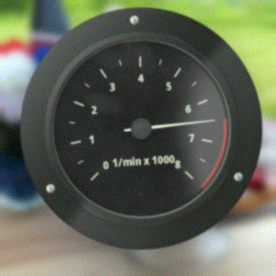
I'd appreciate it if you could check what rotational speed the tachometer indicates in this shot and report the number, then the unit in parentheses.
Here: 6500 (rpm)
